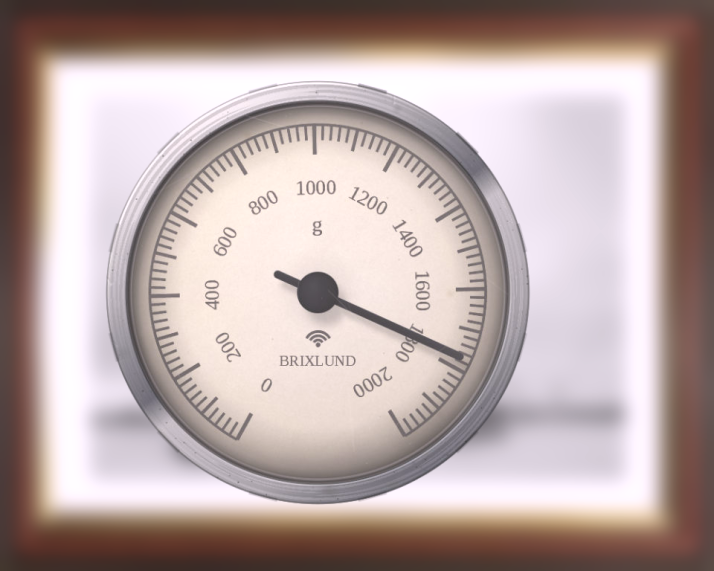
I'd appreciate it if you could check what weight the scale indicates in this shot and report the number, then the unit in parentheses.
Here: 1770 (g)
